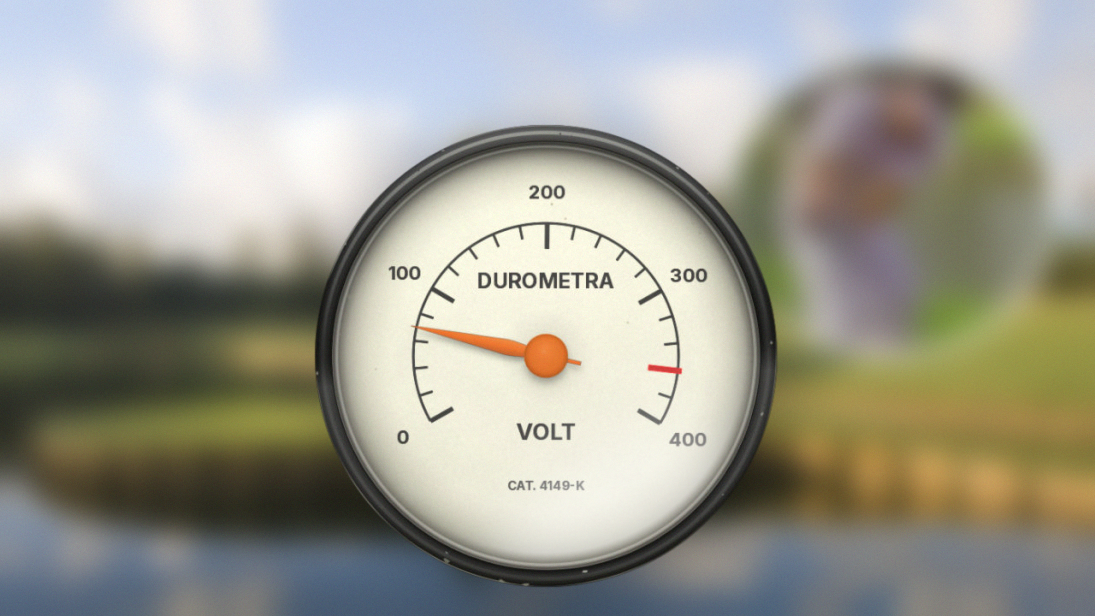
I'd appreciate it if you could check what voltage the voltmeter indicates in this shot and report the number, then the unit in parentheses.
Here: 70 (V)
